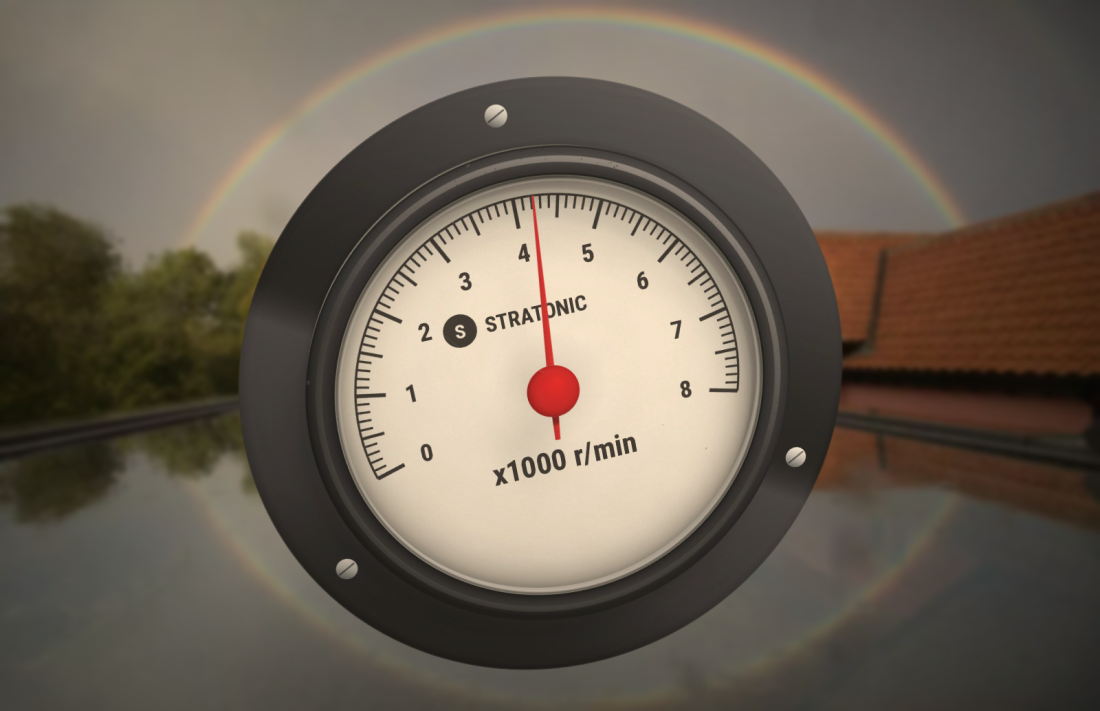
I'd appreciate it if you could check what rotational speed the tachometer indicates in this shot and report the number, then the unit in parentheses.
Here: 4200 (rpm)
